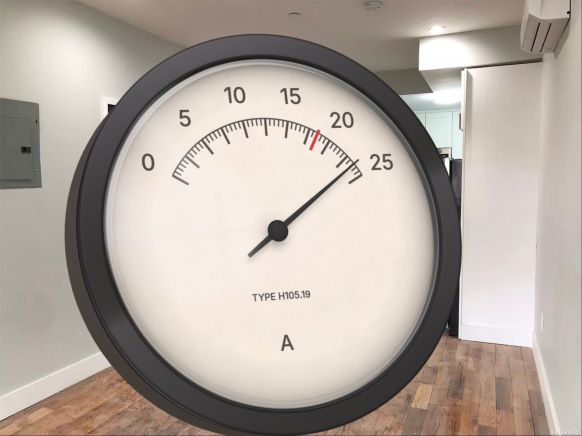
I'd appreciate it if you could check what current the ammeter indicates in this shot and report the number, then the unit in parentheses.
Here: 23.5 (A)
